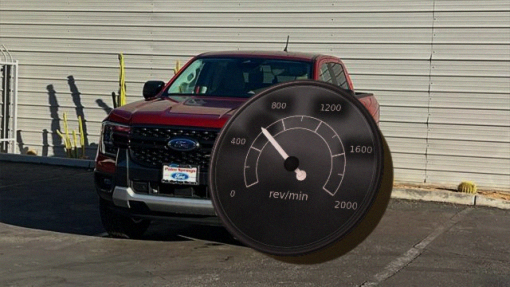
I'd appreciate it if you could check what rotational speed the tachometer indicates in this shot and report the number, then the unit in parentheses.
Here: 600 (rpm)
